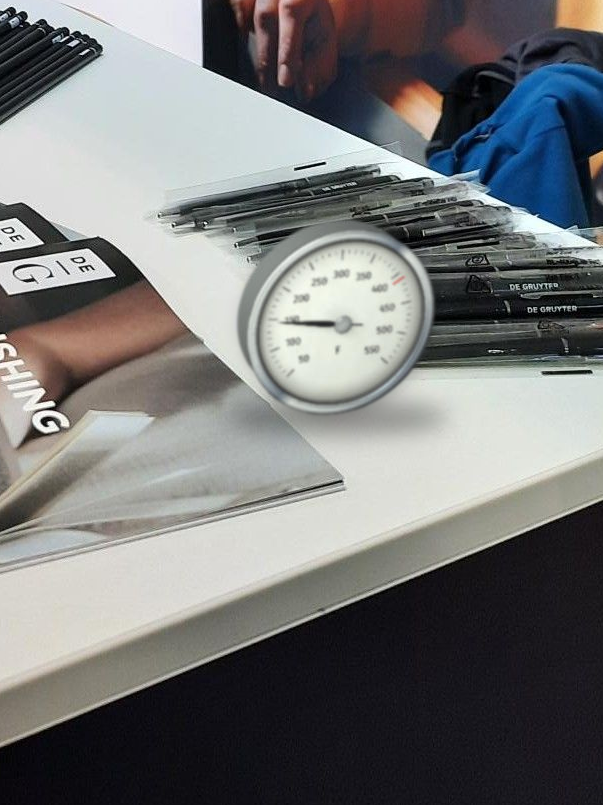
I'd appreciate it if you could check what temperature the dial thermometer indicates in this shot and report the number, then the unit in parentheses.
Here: 150 (°F)
